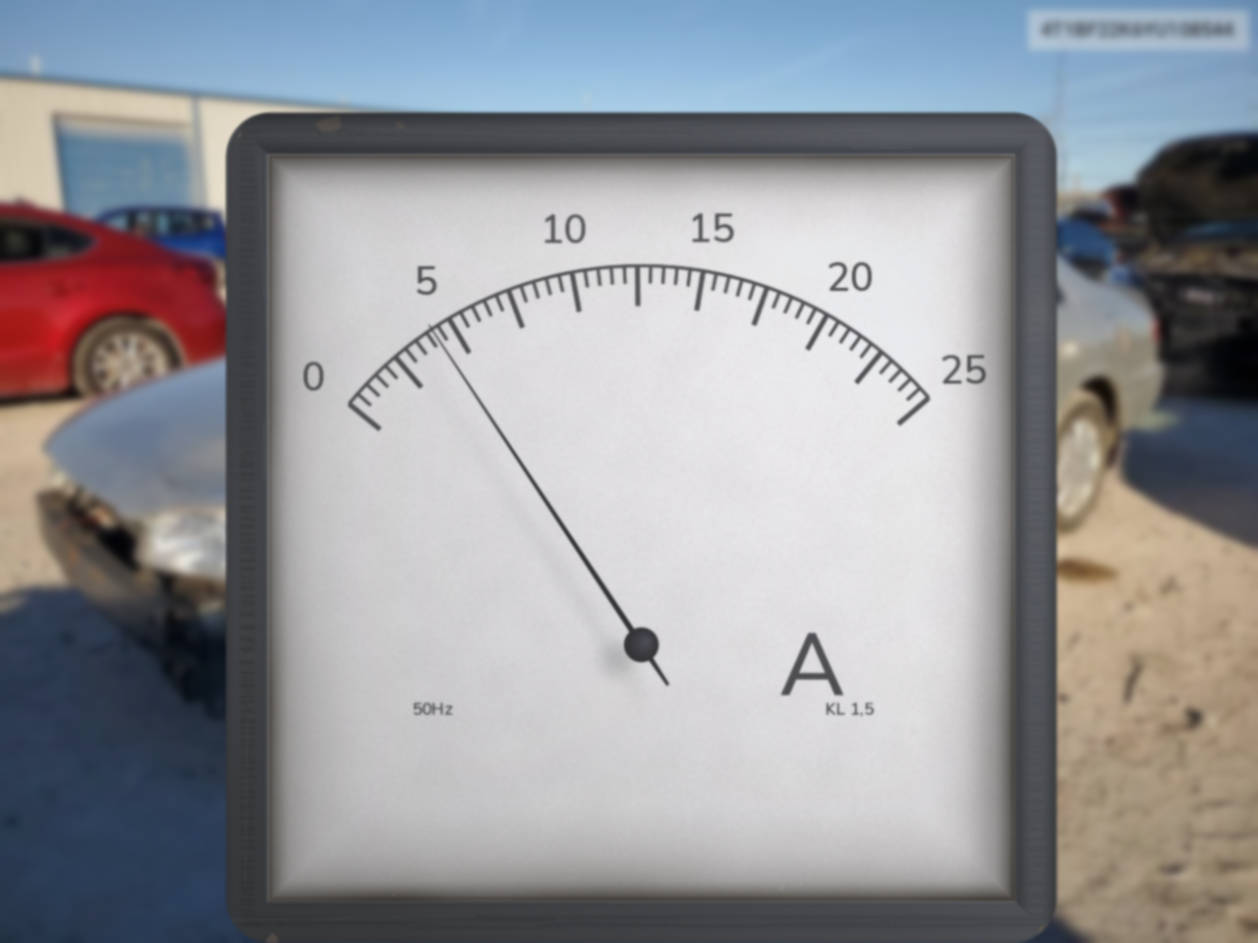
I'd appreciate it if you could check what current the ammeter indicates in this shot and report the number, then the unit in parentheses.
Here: 4.25 (A)
